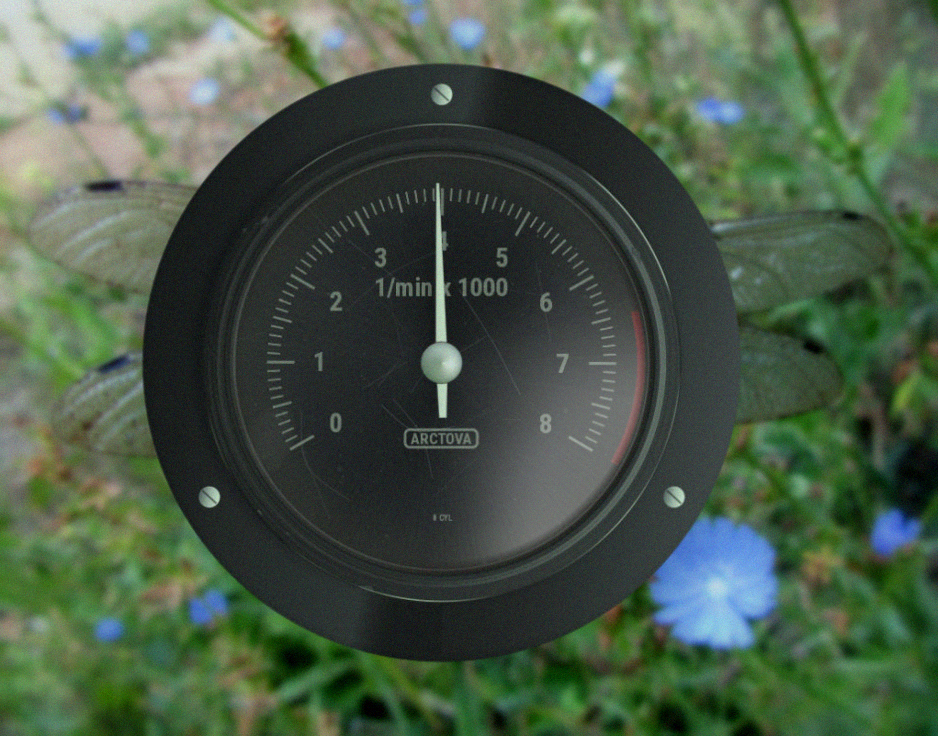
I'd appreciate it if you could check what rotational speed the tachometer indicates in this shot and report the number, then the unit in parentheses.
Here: 3950 (rpm)
